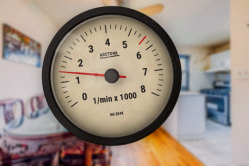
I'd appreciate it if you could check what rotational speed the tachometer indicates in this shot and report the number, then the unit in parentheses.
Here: 1400 (rpm)
